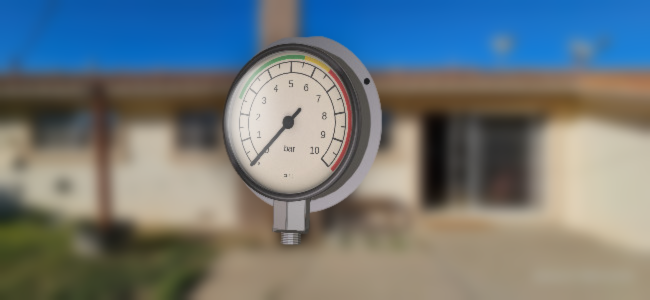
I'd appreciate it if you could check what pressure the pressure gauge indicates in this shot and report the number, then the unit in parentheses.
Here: 0 (bar)
